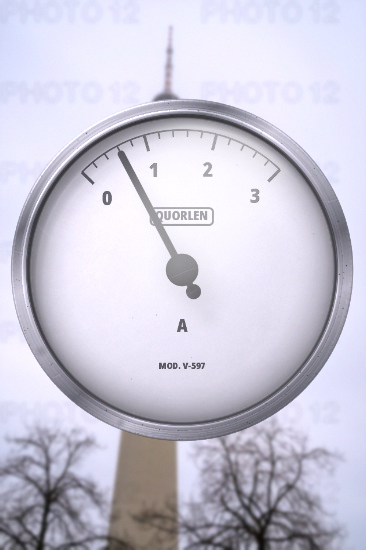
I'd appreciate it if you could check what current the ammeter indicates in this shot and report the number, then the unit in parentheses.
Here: 0.6 (A)
